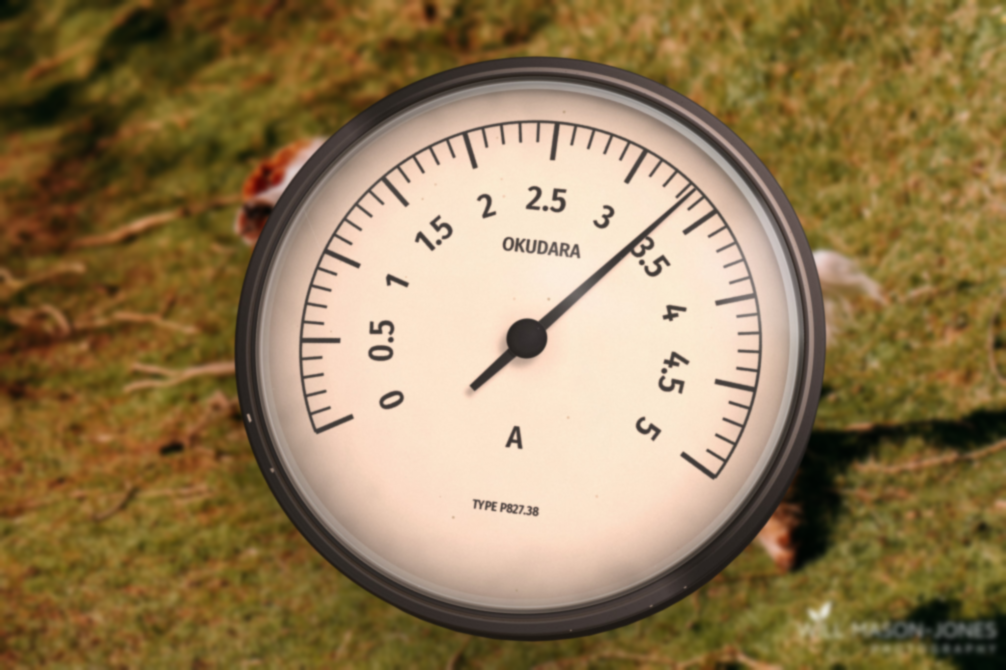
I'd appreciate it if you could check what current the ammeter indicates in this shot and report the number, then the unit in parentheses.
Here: 3.35 (A)
